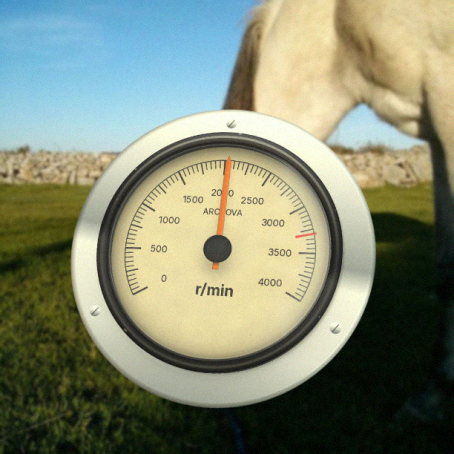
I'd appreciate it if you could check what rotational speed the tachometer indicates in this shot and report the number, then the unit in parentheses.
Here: 2050 (rpm)
